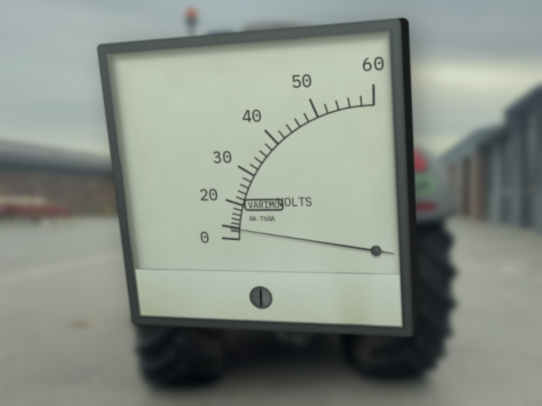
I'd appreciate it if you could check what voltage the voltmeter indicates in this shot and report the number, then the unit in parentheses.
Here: 10 (V)
